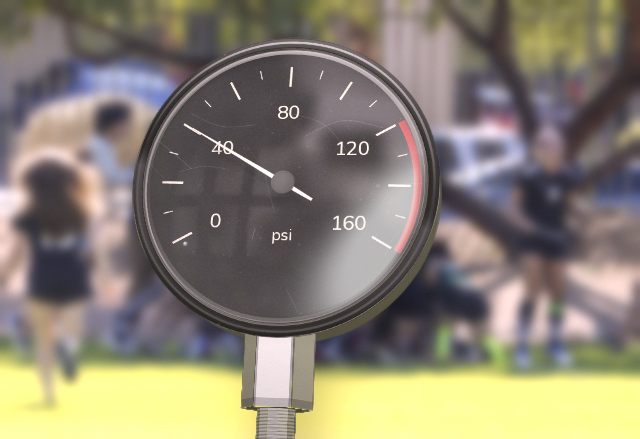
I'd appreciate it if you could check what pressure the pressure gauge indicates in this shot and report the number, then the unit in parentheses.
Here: 40 (psi)
